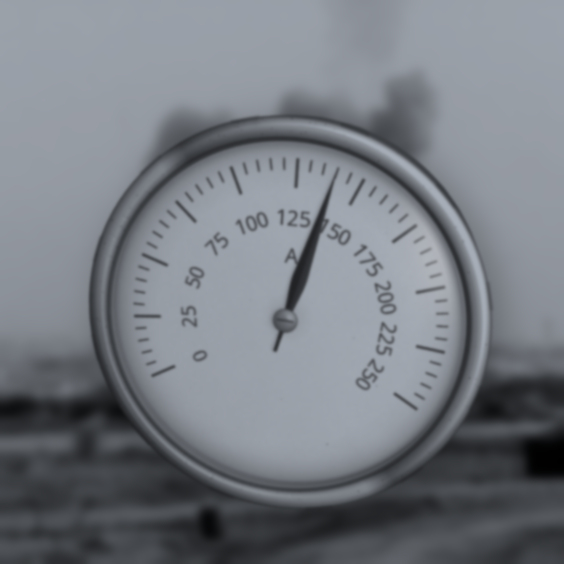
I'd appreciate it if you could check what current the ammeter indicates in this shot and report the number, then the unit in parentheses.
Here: 140 (A)
